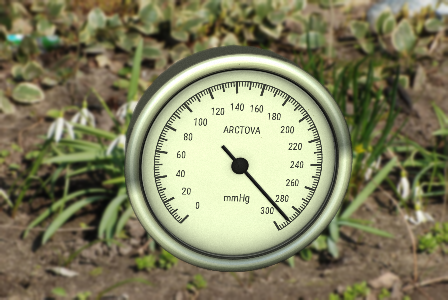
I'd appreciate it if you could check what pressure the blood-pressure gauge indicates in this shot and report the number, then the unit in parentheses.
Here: 290 (mmHg)
